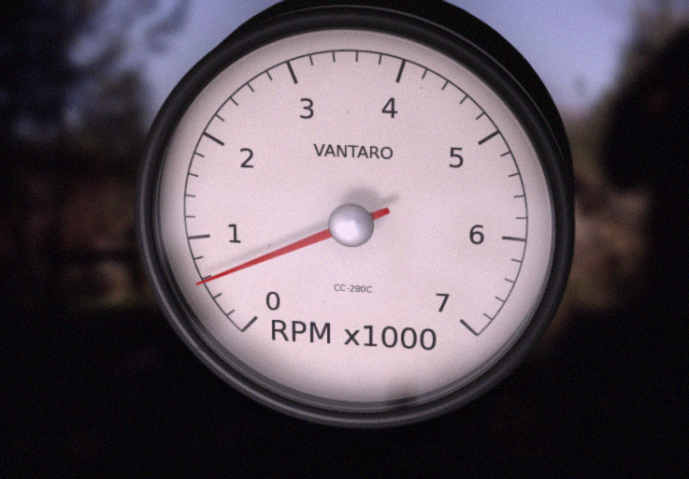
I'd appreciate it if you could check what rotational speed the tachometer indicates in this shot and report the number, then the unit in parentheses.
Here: 600 (rpm)
